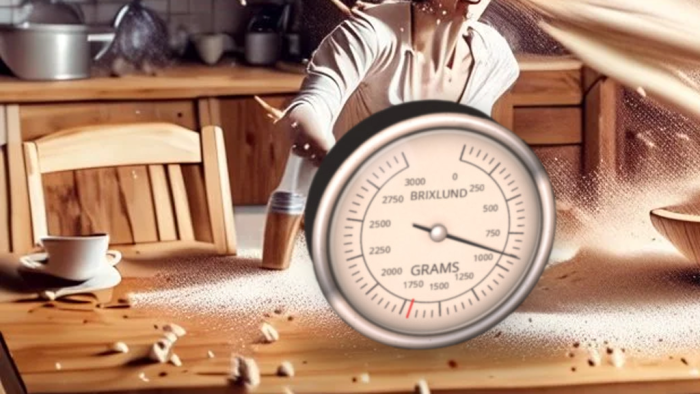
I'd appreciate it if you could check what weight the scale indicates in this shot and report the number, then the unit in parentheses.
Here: 900 (g)
